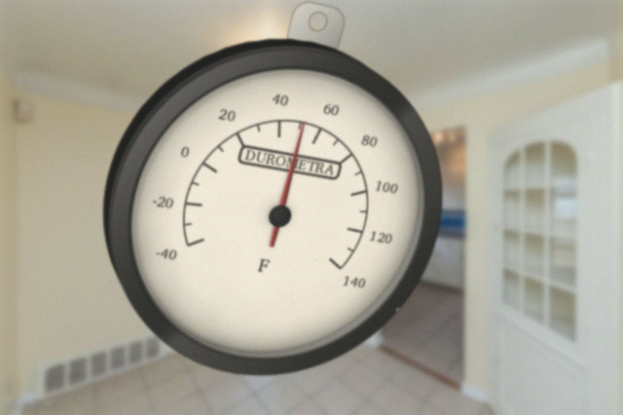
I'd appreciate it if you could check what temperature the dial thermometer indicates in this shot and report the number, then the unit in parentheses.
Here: 50 (°F)
